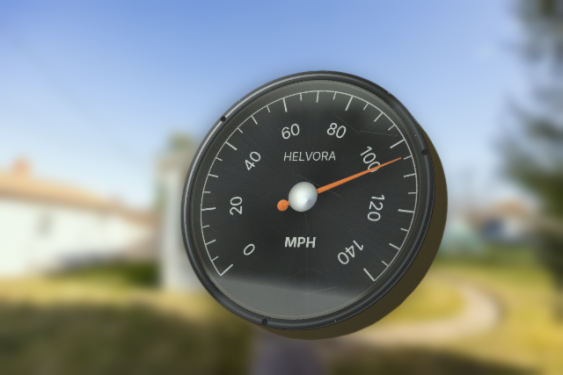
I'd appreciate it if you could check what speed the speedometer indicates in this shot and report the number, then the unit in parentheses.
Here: 105 (mph)
